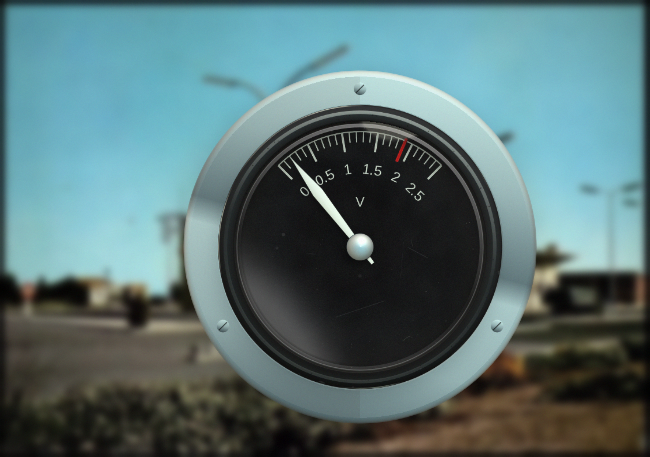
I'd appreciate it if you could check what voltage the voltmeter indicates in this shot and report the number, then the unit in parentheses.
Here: 0.2 (V)
